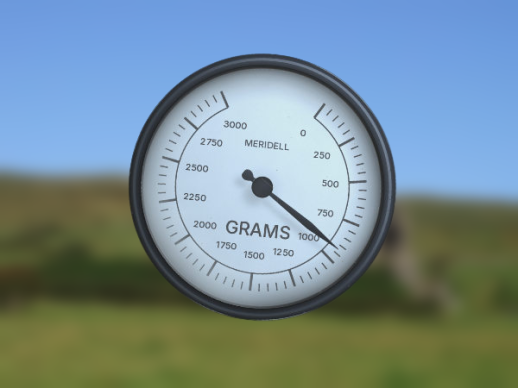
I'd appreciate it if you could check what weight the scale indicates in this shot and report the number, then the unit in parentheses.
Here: 925 (g)
